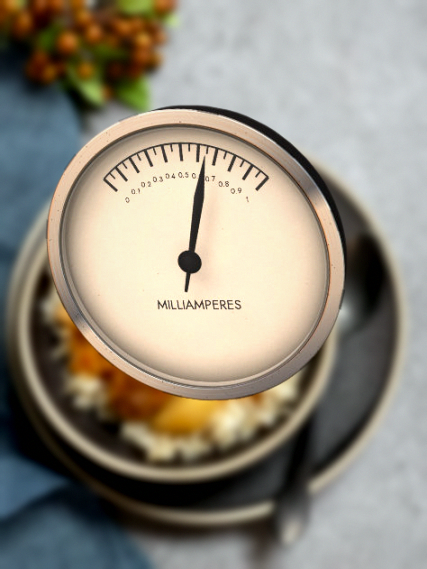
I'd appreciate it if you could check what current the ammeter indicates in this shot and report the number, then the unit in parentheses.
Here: 0.65 (mA)
